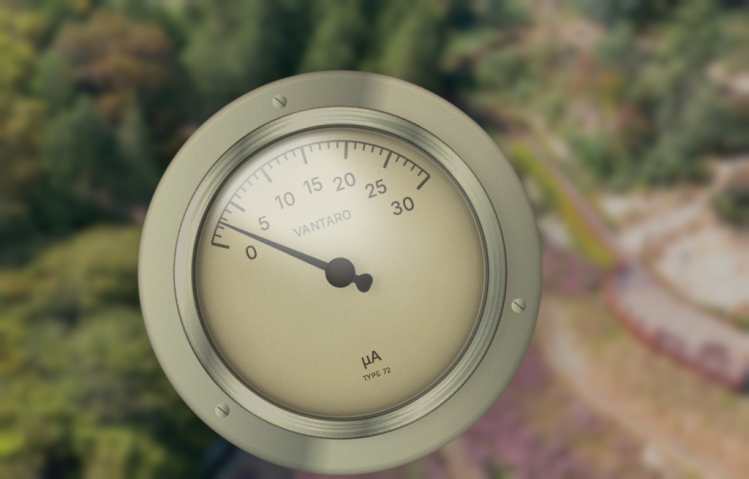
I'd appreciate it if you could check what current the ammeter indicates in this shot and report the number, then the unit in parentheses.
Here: 2.5 (µA)
